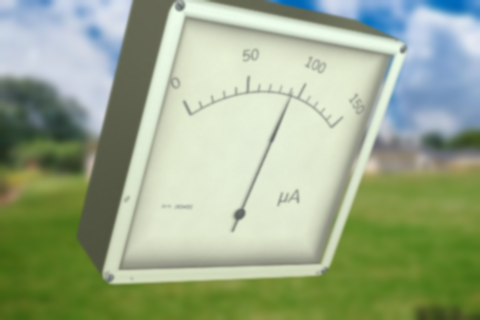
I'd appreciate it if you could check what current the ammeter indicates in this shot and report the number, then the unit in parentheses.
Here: 90 (µA)
